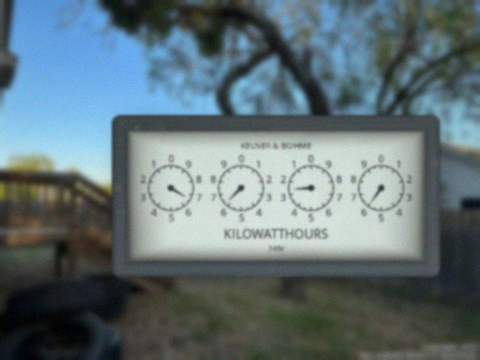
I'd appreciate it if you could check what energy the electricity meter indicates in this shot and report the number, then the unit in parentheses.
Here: 6626 (kWh)
